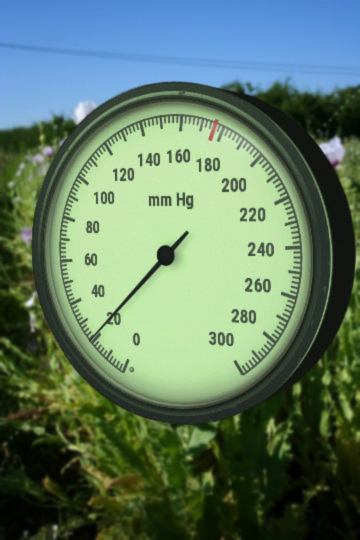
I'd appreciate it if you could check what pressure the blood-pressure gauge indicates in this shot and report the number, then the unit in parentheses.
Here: 20 (mmHg)
